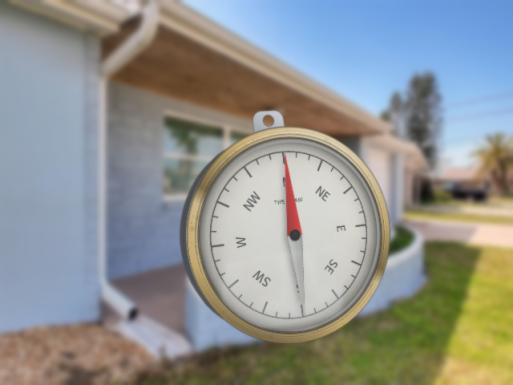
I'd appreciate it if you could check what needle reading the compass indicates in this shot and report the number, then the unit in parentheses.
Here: 0 (°)
